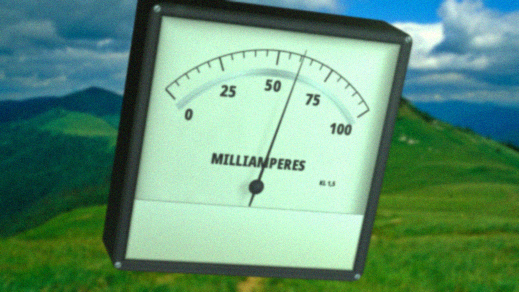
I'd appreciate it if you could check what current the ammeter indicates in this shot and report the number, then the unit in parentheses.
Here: 60 (mA)
